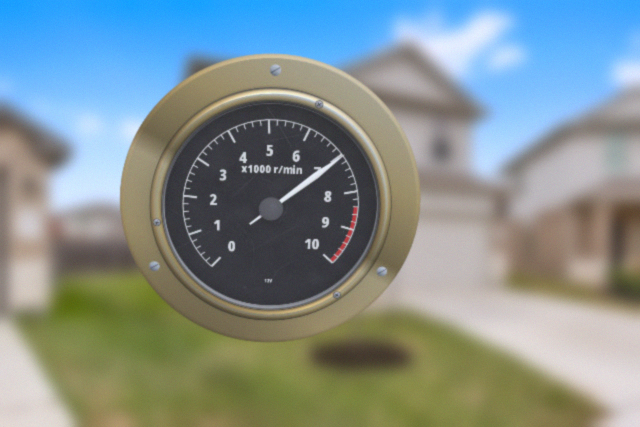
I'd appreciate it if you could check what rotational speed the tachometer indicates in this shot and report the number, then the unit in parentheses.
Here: 7000 (rpm)
